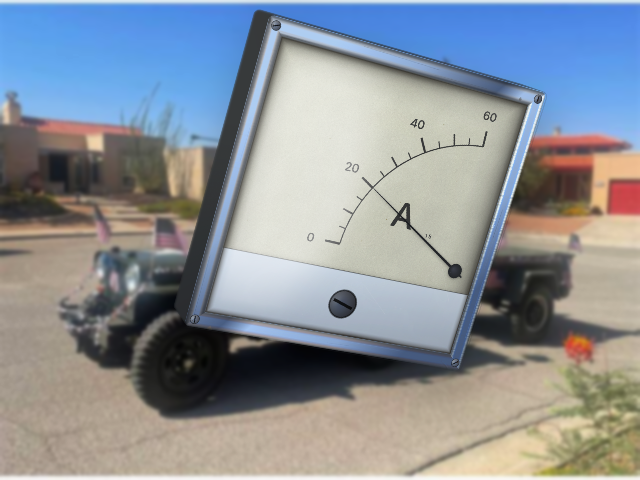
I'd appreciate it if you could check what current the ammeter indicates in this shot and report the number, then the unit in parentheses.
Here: 20 (A)
